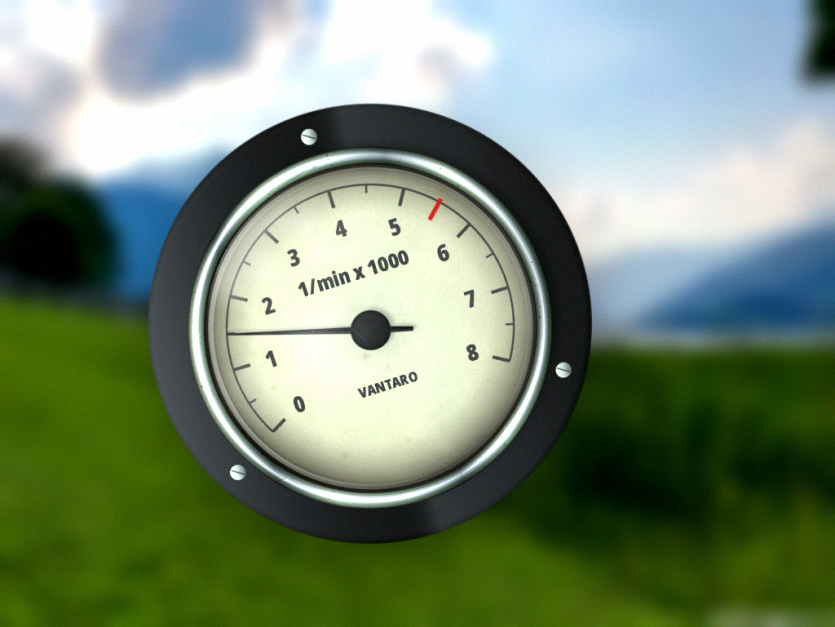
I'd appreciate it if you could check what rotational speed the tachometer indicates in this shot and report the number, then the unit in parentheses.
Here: 1500 (rpm)
